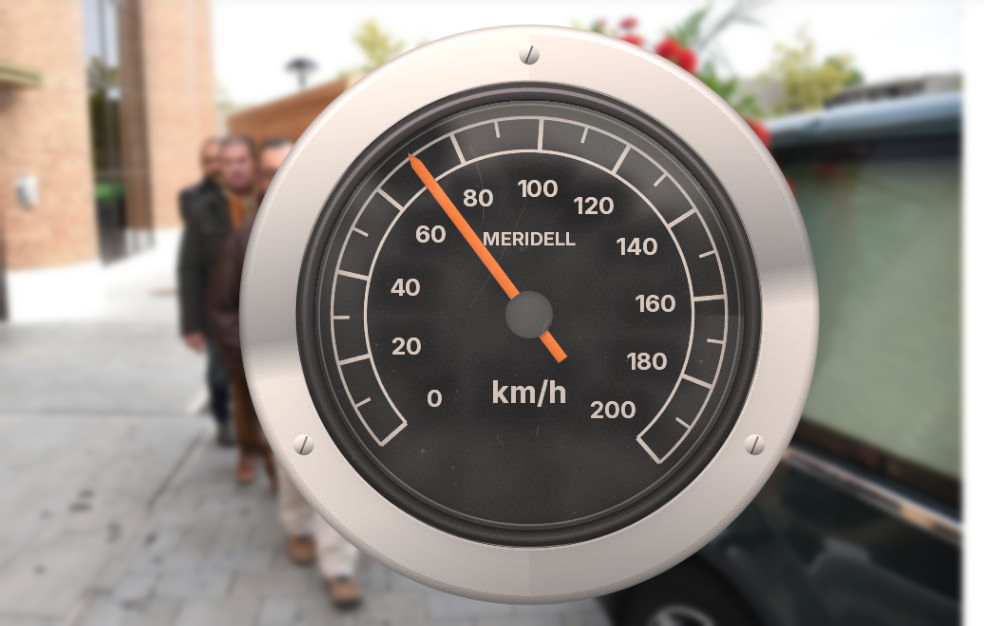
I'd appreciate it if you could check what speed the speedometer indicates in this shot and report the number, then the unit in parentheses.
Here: 70 (km/h)
